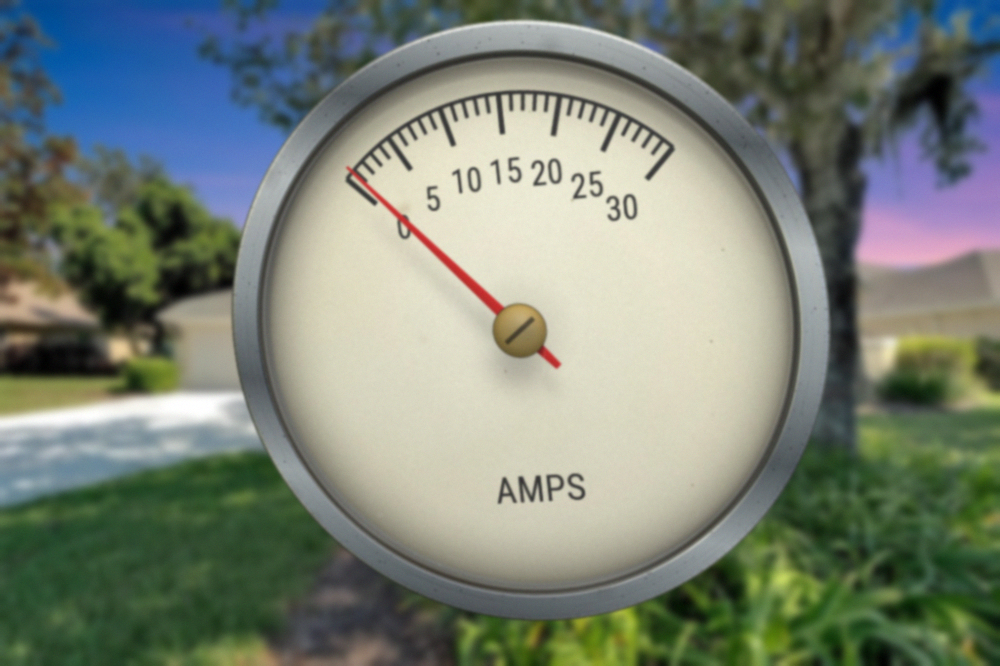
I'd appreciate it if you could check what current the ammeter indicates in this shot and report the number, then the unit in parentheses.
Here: 1 (A)
